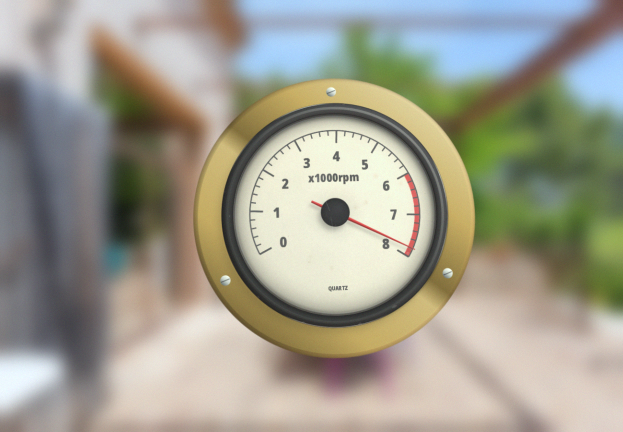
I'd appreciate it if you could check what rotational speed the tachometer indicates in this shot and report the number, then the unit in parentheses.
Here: 7800 (rpm)
